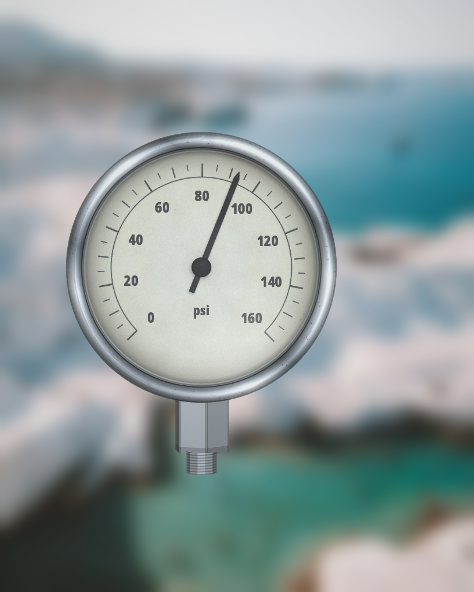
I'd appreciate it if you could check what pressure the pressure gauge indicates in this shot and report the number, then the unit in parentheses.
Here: 92.5 (psi)
